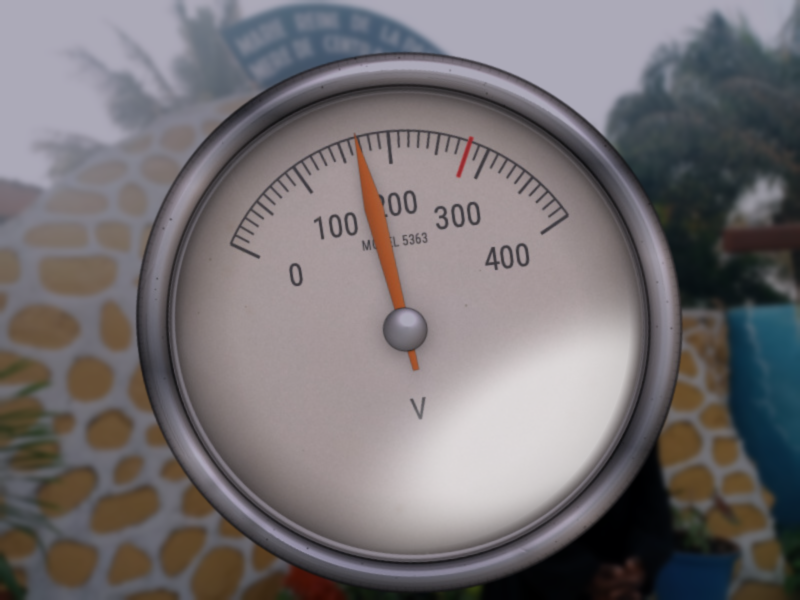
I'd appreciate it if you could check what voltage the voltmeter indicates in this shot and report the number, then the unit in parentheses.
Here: 170 (V)
